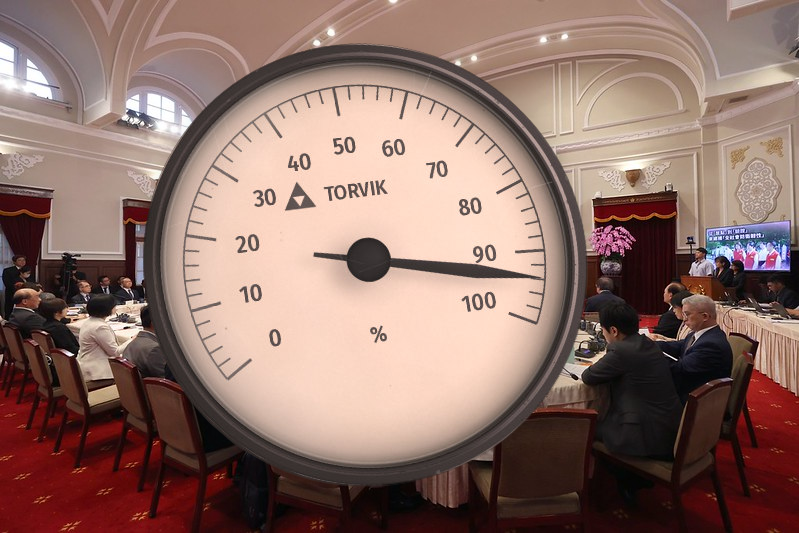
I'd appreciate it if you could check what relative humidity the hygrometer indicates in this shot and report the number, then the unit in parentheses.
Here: 94 (%)
